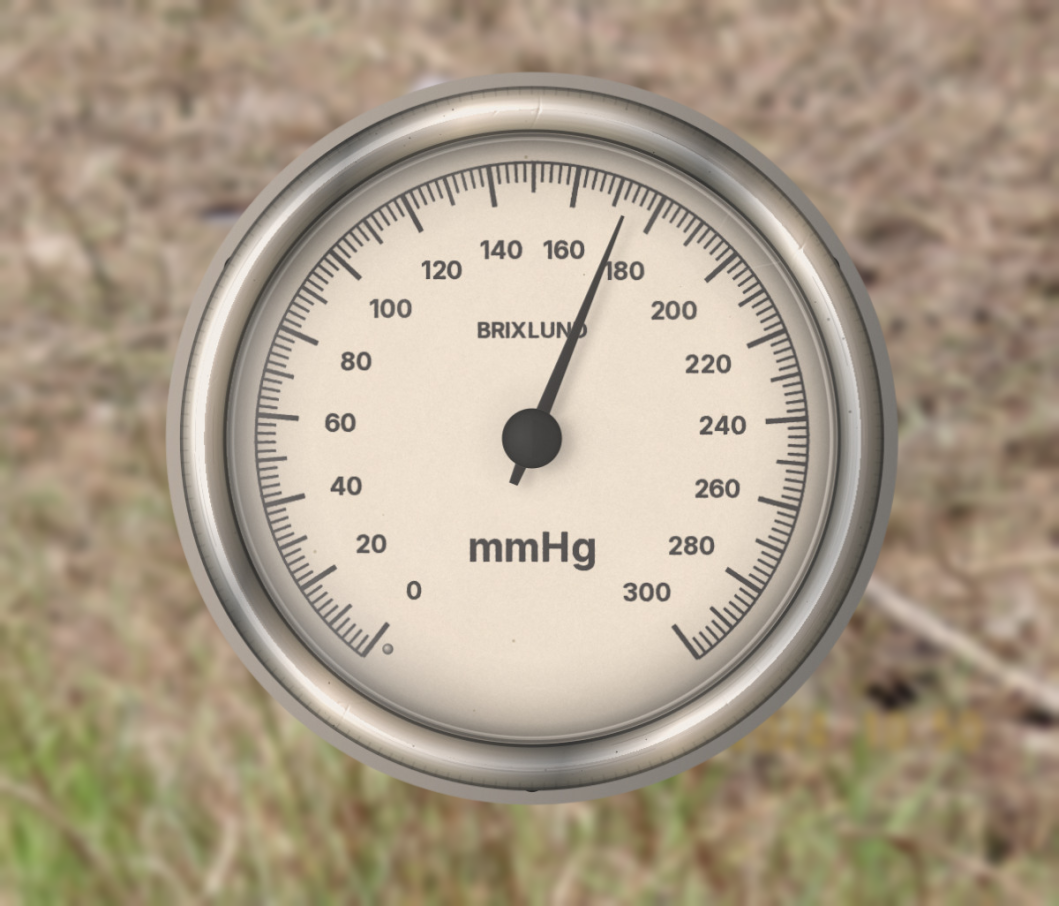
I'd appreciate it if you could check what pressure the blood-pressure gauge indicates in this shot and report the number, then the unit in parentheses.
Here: 173 (mmHg)
